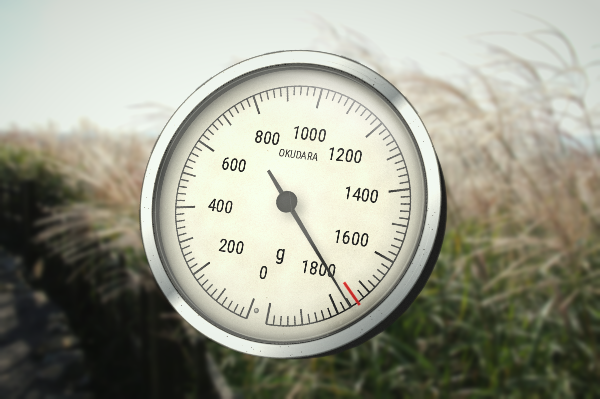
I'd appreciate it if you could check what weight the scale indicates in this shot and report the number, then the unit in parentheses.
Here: 1760 (g)
